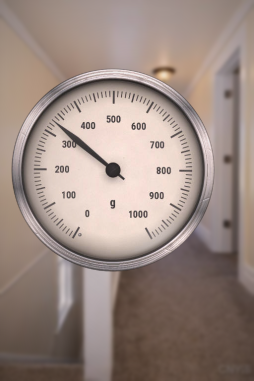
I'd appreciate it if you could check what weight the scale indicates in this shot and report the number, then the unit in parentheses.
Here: 330 (g)
